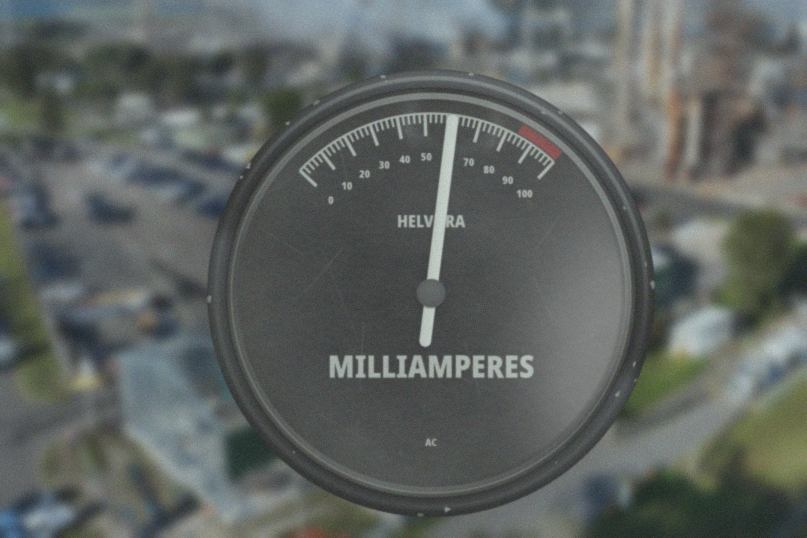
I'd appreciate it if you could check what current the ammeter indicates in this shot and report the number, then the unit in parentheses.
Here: 60 (mA)
